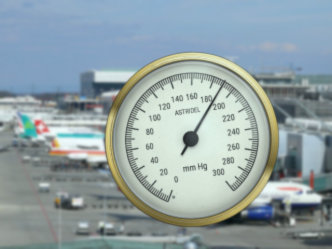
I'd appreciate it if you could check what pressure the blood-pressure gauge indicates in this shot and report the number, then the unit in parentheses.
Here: 190 (mmHg)
